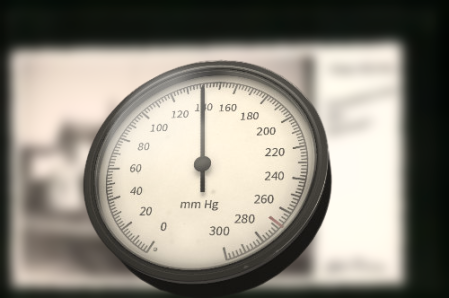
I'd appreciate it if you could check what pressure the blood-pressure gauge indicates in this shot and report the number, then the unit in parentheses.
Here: 140 (mmHg)
